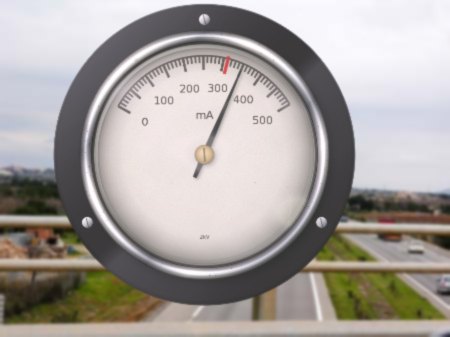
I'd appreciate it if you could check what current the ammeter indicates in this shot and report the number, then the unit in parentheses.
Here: 350 (mA)
